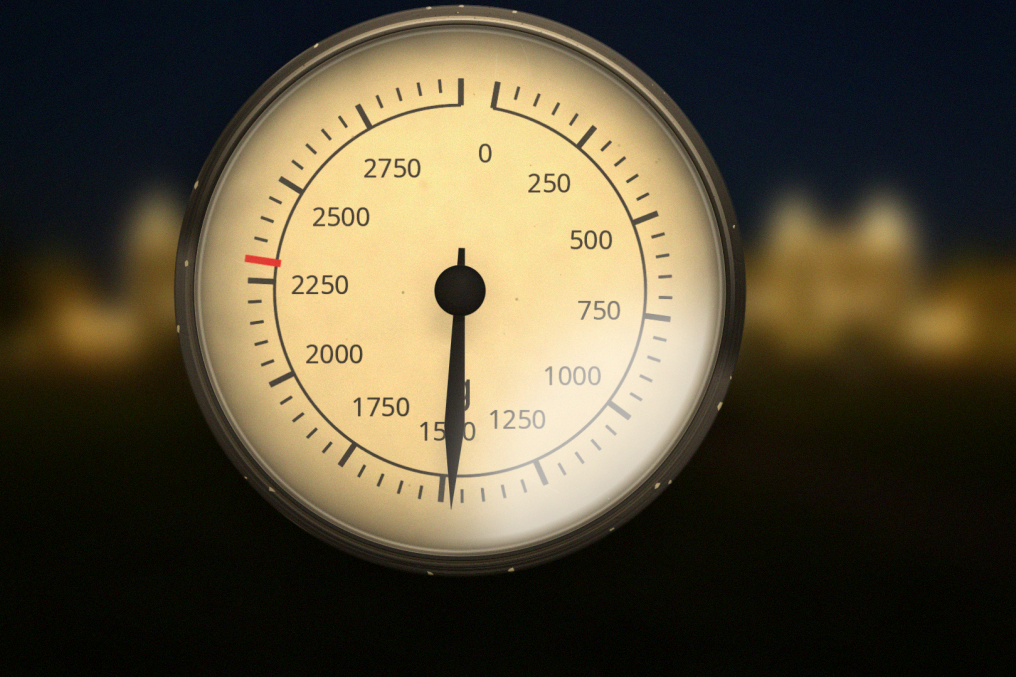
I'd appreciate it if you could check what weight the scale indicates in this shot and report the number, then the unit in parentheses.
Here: 1475 (g)
